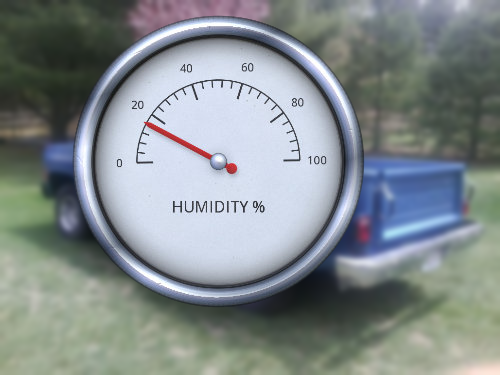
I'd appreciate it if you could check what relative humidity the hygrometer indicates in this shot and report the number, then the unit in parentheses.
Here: 16 (%)
